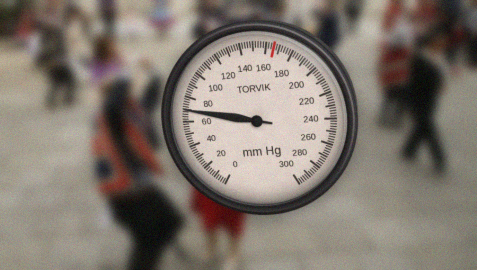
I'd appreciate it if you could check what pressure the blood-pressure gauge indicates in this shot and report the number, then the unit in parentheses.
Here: 70 (mmHg)
